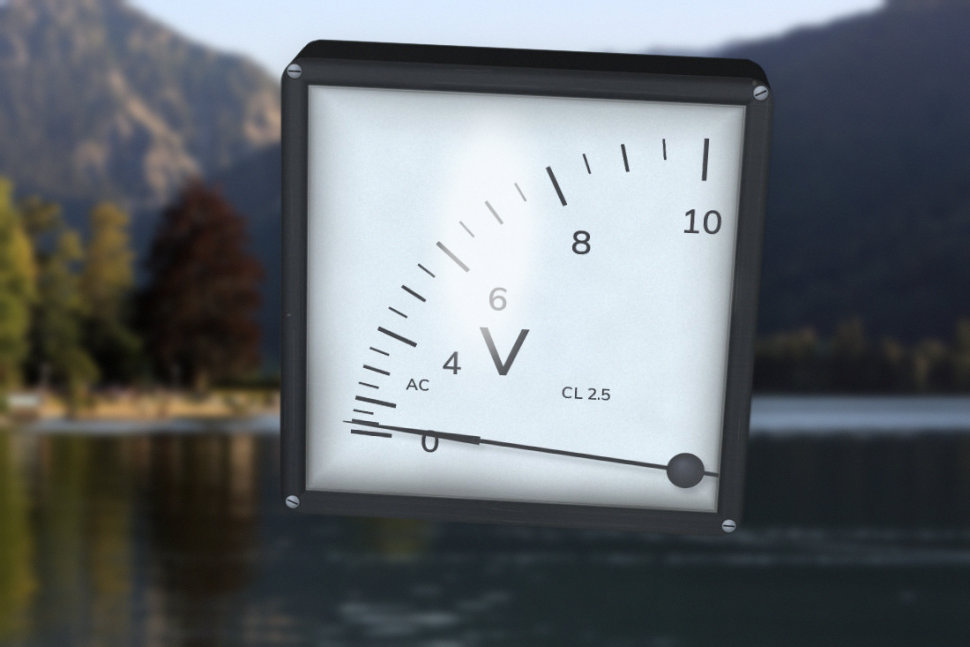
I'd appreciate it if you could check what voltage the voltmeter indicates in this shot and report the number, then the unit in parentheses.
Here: 1 (V)
